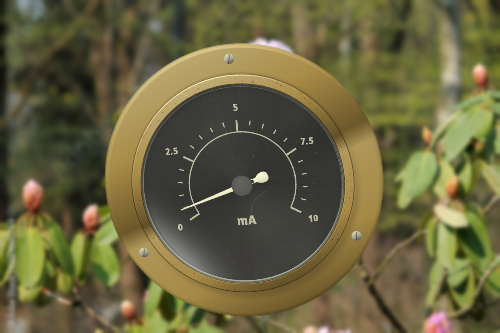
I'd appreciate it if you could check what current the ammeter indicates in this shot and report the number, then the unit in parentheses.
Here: 0.5 (mA)
